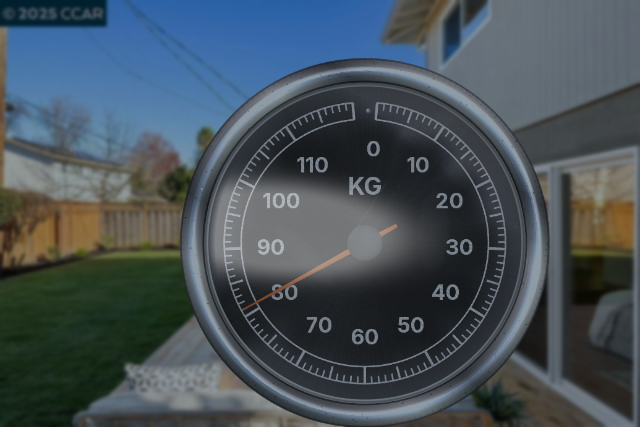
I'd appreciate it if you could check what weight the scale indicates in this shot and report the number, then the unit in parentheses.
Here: 81 (kg)
